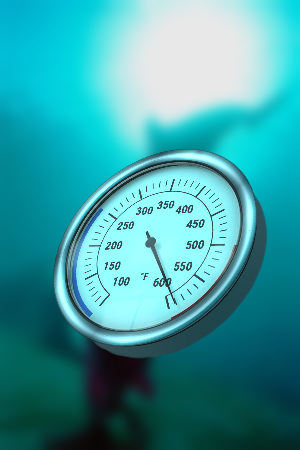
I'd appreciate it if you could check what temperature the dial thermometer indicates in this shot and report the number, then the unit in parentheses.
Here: 590 (°F)
